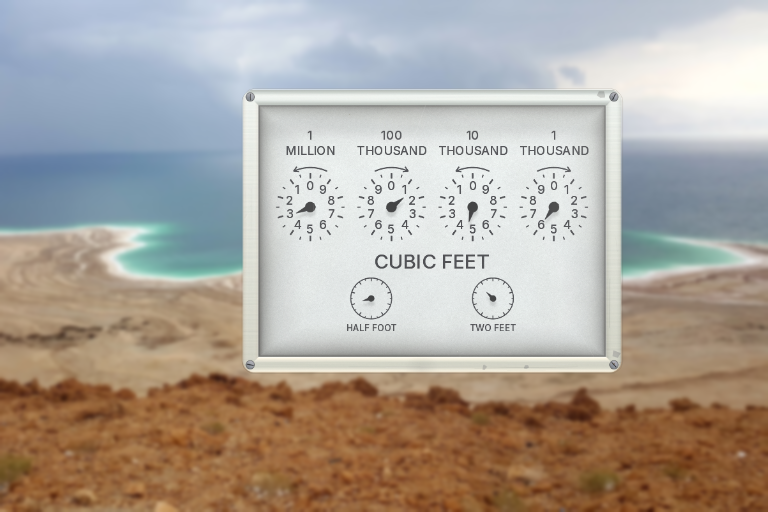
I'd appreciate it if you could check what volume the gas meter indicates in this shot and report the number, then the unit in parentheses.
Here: 314600 (ft³)
